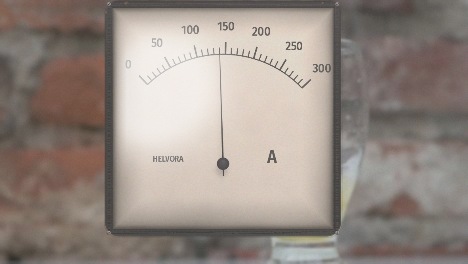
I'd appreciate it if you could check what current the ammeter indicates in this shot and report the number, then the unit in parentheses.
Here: 140 (A)
